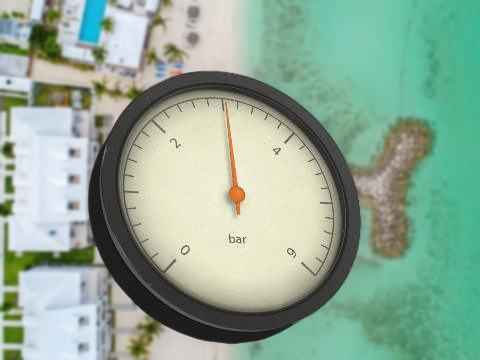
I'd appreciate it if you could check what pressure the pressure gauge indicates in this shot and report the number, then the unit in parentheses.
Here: 3 (bar)
